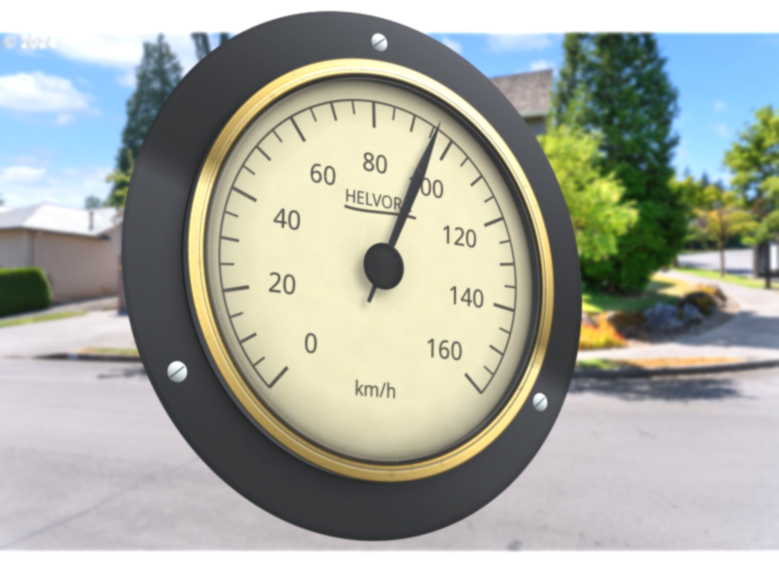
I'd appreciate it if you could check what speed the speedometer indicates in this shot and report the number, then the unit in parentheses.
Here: 95 (km/h)
